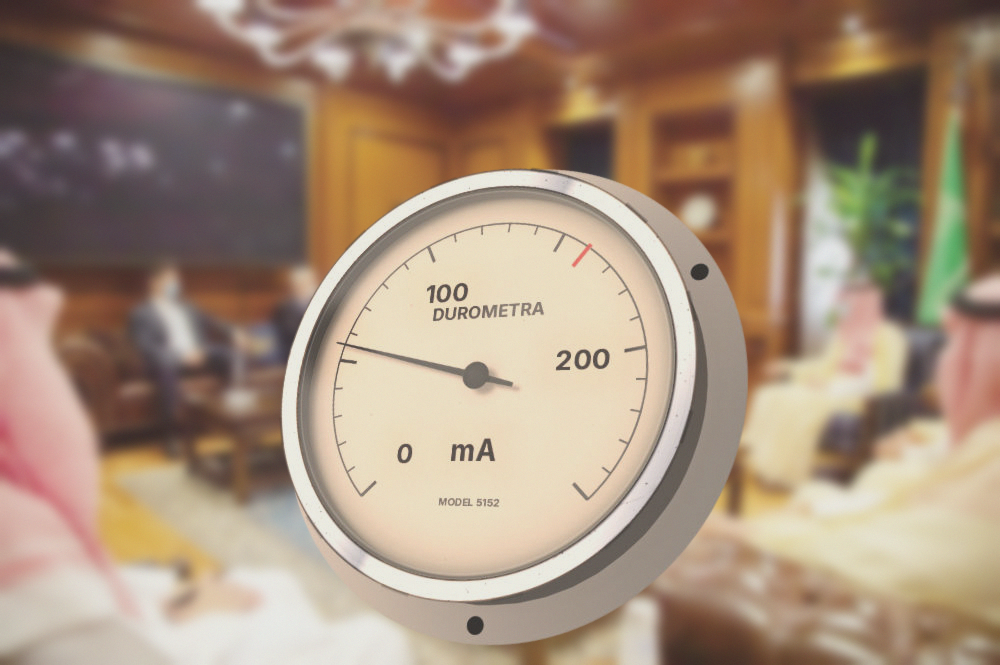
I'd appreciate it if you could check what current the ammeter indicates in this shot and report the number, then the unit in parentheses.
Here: 55 (mA)
